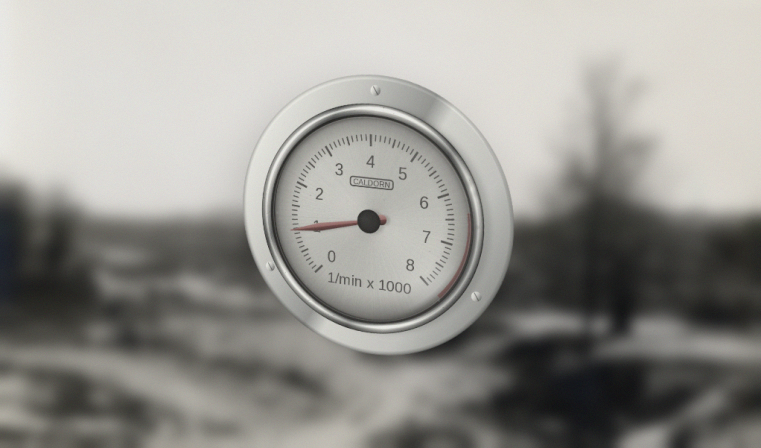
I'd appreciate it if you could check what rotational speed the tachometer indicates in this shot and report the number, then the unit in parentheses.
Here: 1000 (rpm)
